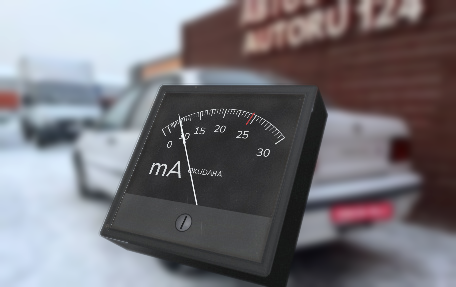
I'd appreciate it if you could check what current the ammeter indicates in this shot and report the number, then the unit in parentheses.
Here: 10 (mA)
